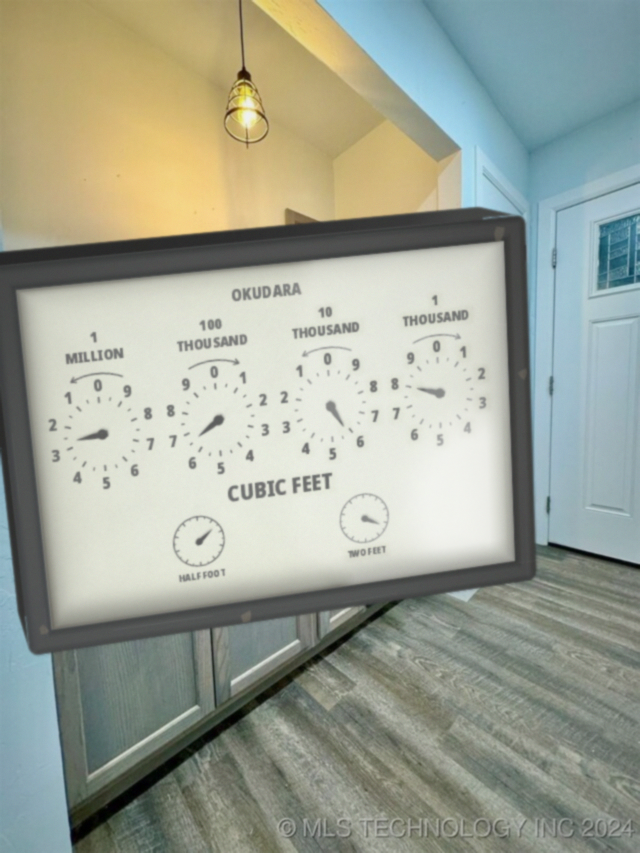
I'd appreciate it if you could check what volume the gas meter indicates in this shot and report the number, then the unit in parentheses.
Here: 265800 (ft³)
